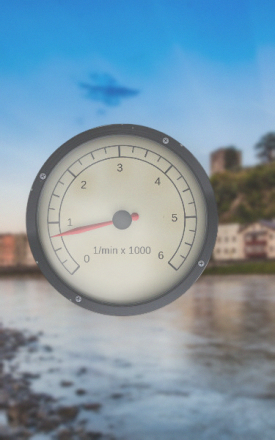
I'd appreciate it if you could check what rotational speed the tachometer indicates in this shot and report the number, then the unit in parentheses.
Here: 750 (rpm)
